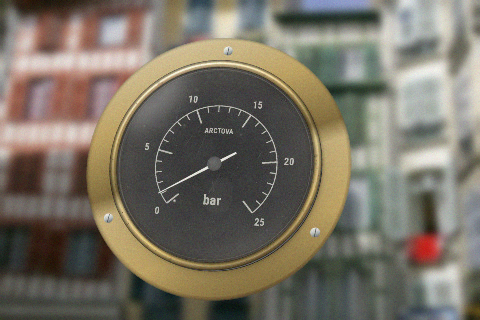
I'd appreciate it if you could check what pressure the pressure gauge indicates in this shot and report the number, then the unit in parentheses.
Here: 1 (bar)
